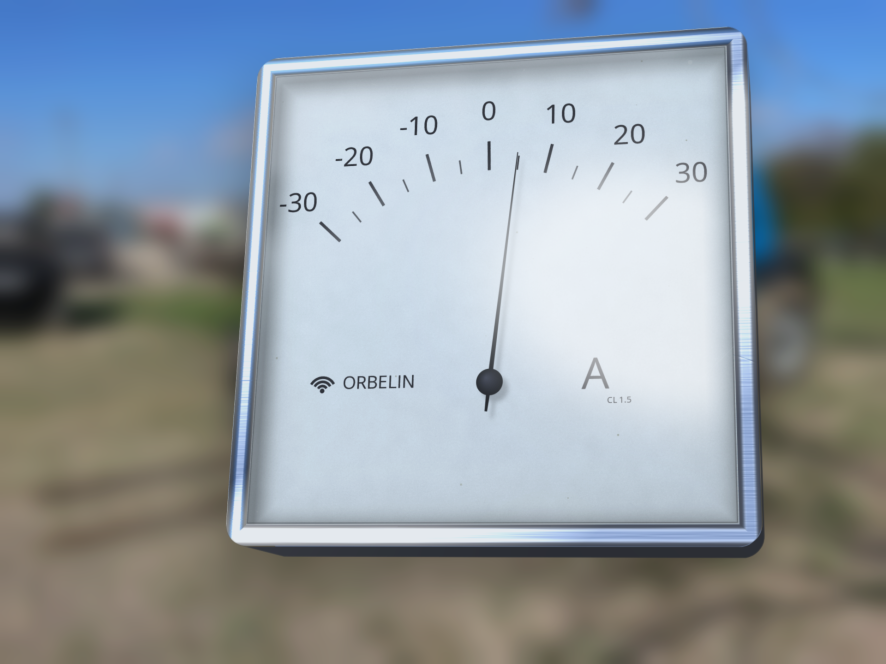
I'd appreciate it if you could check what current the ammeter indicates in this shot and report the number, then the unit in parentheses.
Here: 5 (A)
